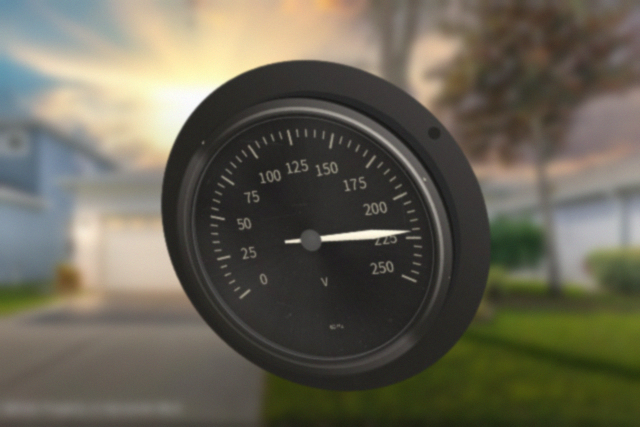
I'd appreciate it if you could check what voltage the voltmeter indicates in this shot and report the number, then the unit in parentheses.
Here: 220 (V)
